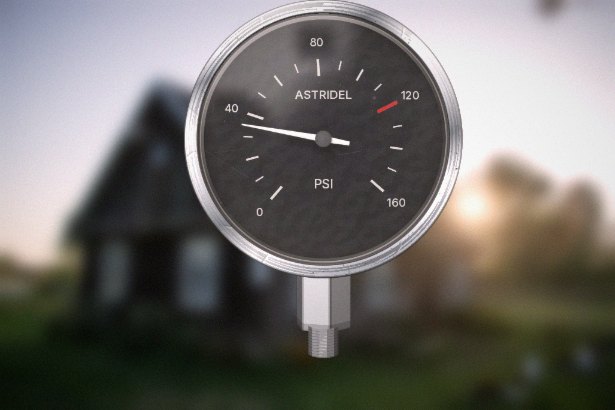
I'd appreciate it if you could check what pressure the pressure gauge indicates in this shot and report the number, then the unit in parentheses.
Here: 35 (psi)
